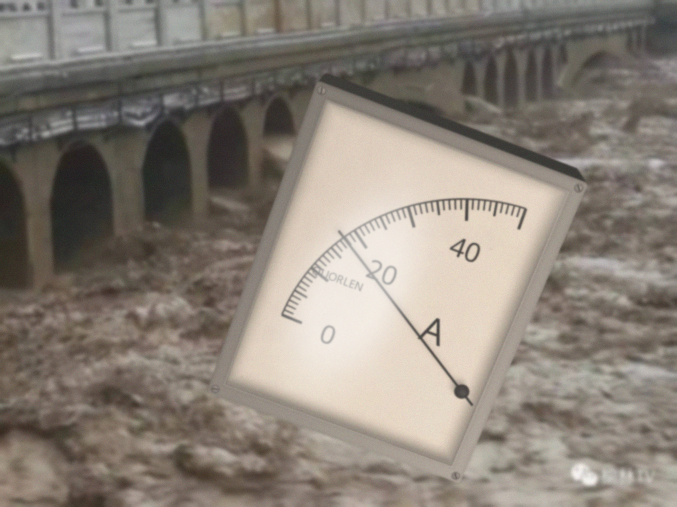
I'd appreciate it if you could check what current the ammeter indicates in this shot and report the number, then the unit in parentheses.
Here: 18 (A)
